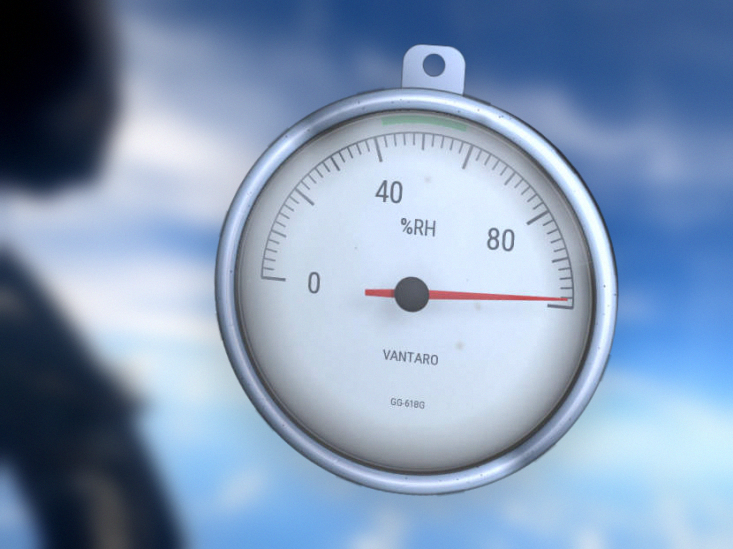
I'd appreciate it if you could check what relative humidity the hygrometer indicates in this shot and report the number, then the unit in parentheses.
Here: 98 (%)
